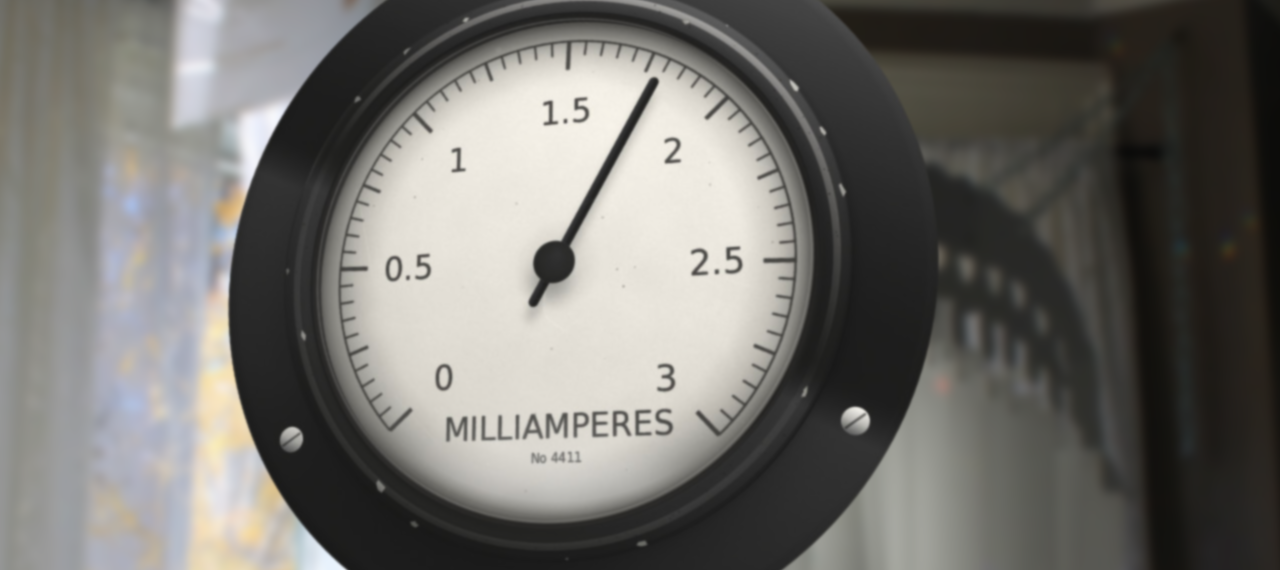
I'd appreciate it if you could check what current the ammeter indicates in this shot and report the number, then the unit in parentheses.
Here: 1.8 (mA)
